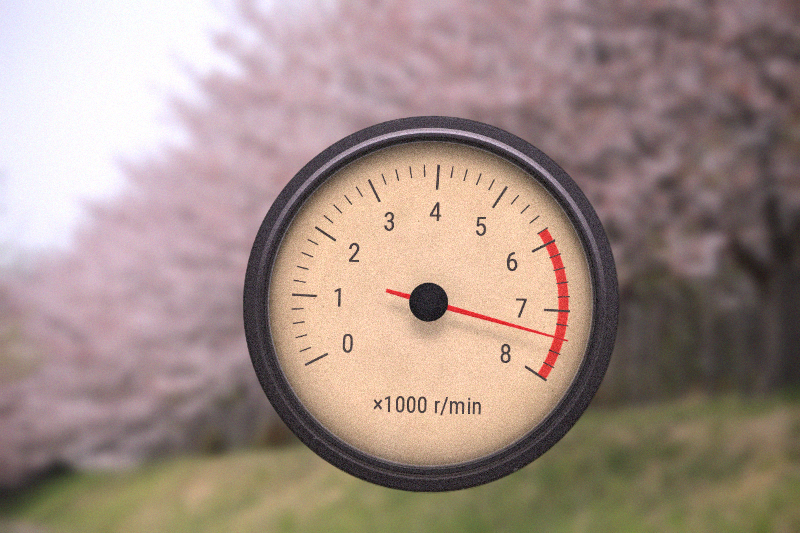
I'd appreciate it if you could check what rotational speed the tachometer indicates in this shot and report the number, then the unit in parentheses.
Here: 7400 (rpm)
